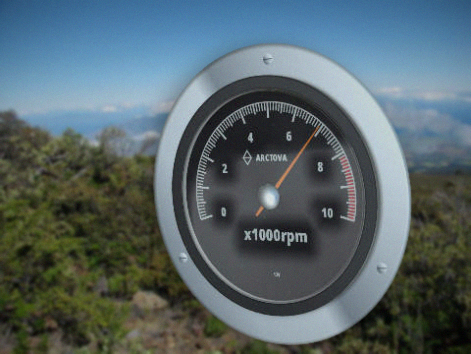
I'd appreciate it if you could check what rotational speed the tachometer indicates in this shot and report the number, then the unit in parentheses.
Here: 7000 (rpm)
